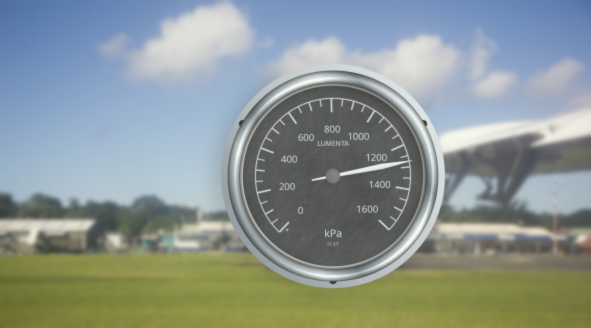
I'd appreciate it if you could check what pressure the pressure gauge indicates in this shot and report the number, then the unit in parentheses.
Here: 1275 (kPa)
